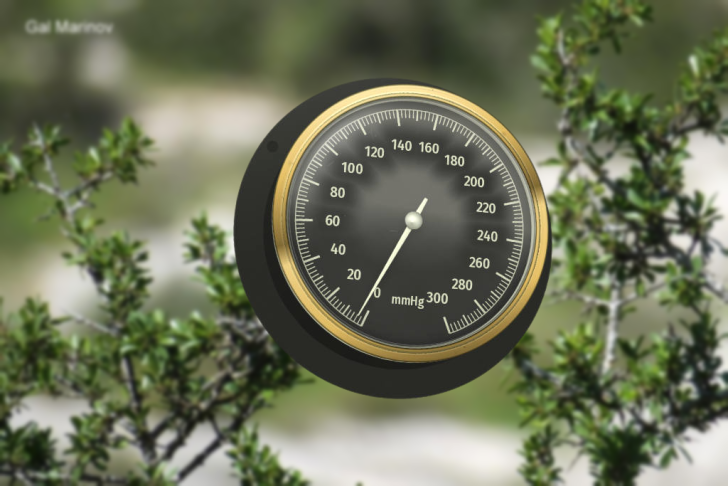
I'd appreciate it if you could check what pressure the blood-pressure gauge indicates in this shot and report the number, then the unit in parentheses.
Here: 4 (mmHg)
